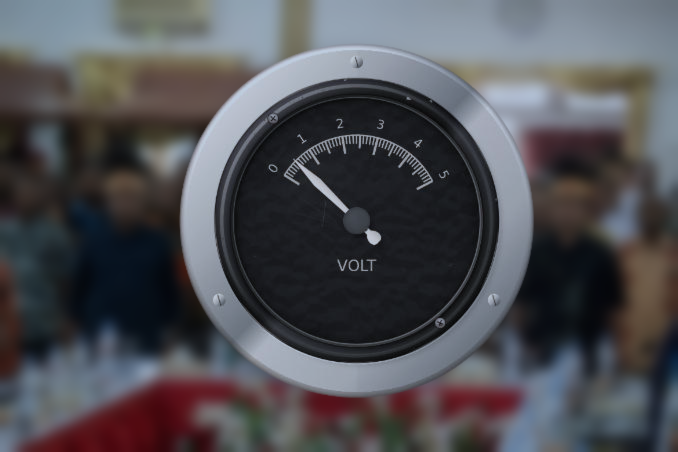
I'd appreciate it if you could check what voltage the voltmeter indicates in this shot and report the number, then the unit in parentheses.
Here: 0.5 (V)
